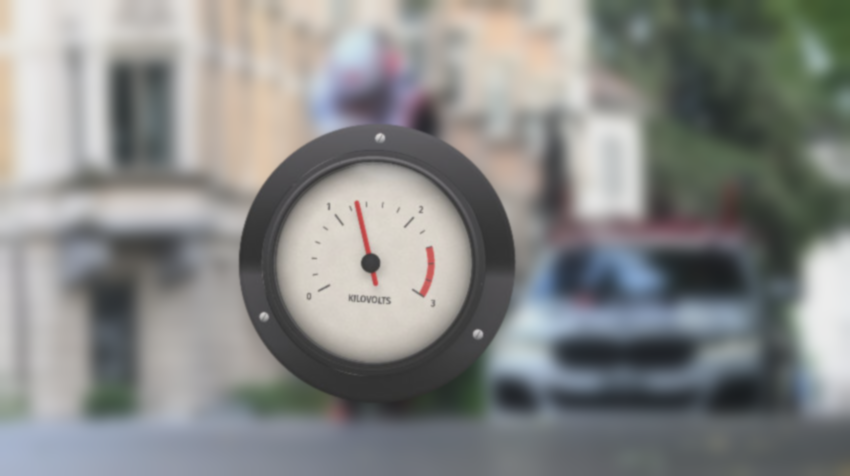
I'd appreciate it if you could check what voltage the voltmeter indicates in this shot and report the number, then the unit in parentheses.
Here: 1.3 (kV)
